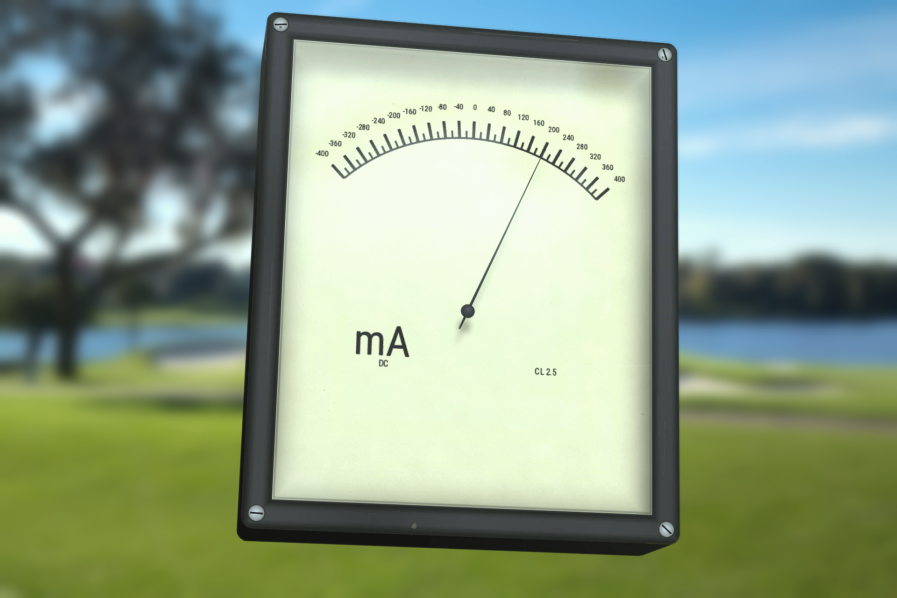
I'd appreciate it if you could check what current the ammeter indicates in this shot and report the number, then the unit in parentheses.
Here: 200 (mA)
